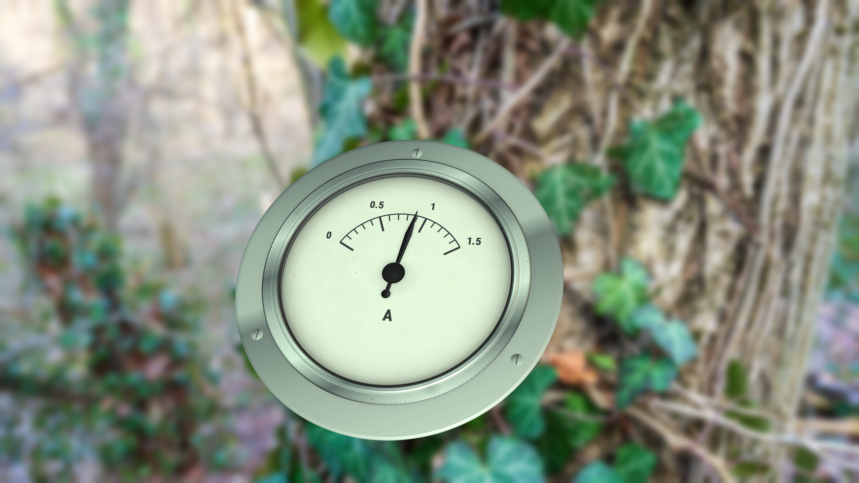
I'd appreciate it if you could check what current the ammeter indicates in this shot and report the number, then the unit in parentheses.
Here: 0.9 (A)
